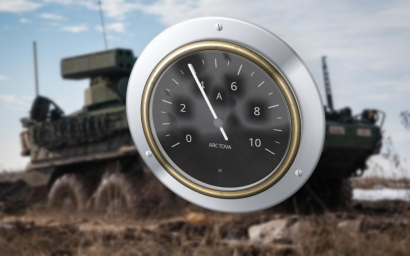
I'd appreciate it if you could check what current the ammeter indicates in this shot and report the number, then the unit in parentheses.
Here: 4 (A)
